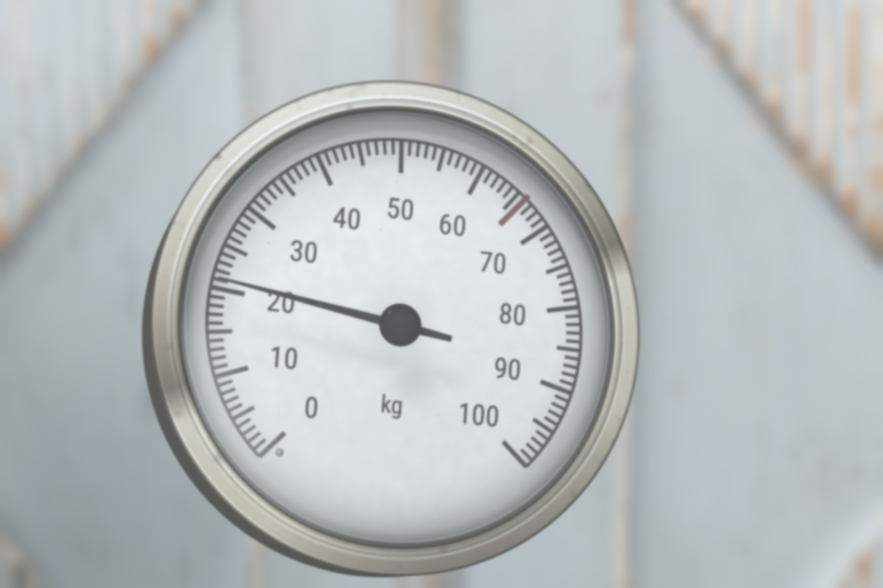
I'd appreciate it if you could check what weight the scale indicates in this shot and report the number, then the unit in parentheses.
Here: 21 (kg)
